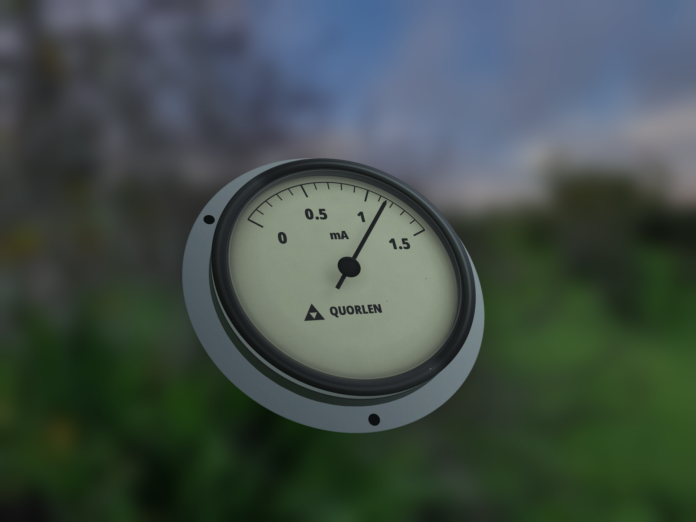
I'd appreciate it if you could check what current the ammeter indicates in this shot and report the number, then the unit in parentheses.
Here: 1.15 (mA)
